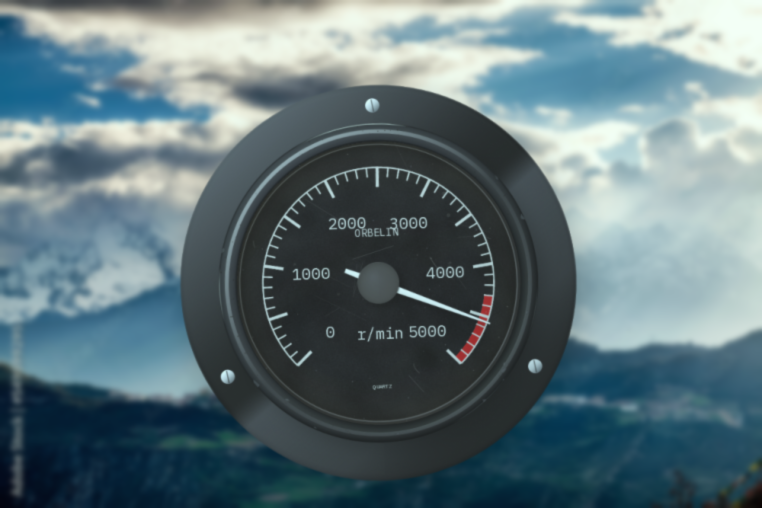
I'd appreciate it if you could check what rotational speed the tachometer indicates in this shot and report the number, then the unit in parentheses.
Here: 4550 (rpm)
